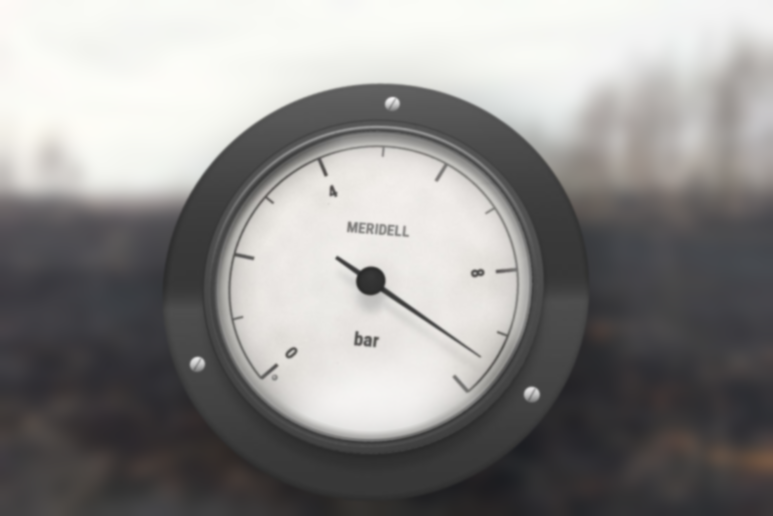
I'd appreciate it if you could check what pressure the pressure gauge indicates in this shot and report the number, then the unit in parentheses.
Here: 9.5 (bar)
